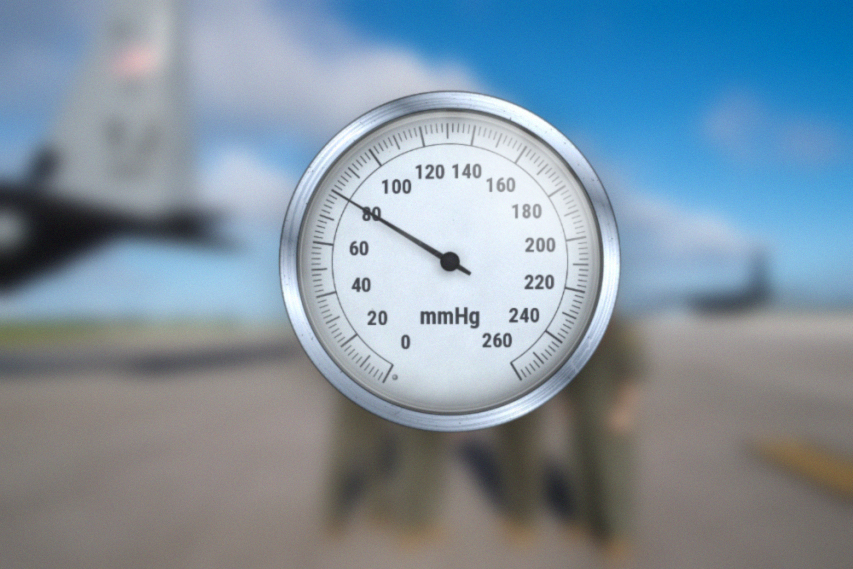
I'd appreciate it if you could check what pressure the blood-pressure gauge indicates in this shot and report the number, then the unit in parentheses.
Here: 80 (mmHg)
